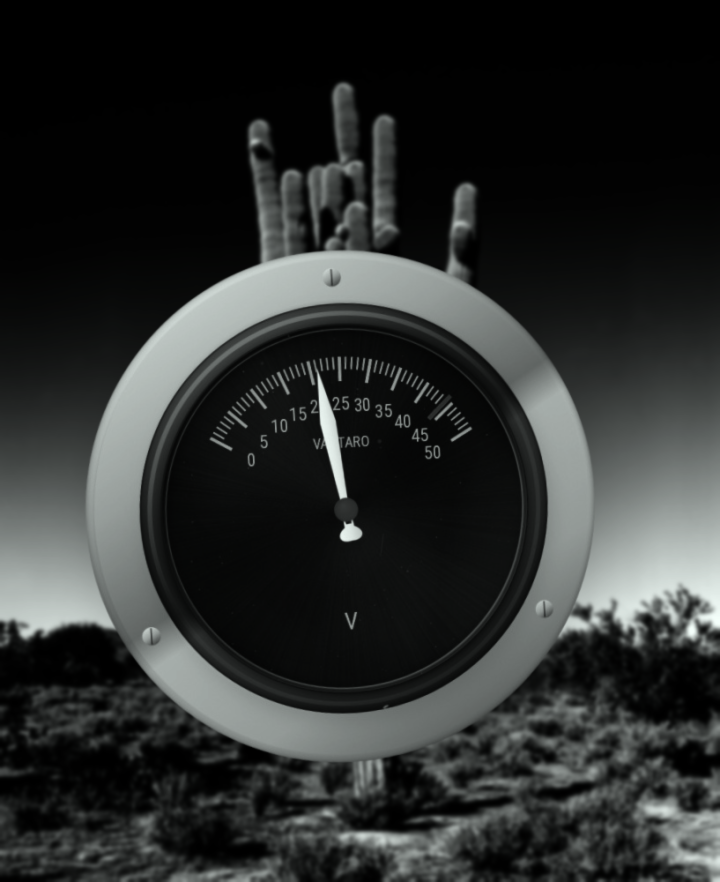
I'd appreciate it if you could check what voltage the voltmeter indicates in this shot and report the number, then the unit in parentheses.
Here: 21 (V)
